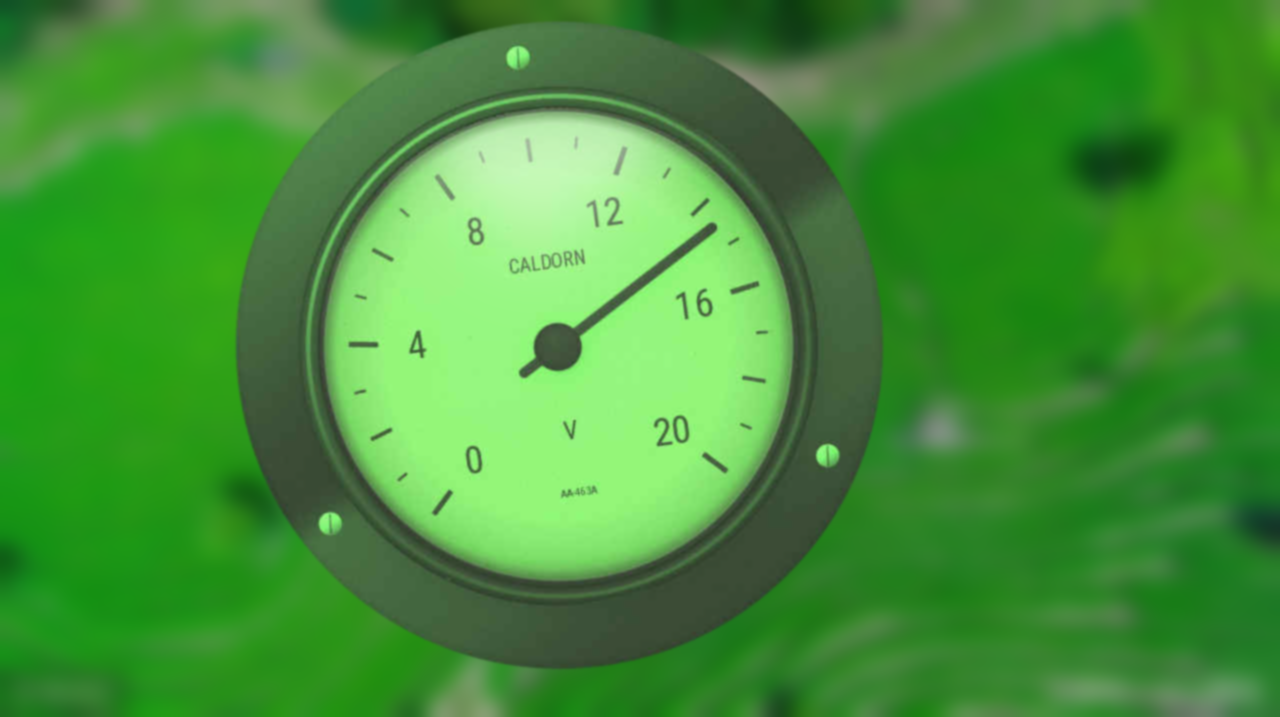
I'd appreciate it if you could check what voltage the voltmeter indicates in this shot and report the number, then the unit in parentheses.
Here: 14.5 (V)
